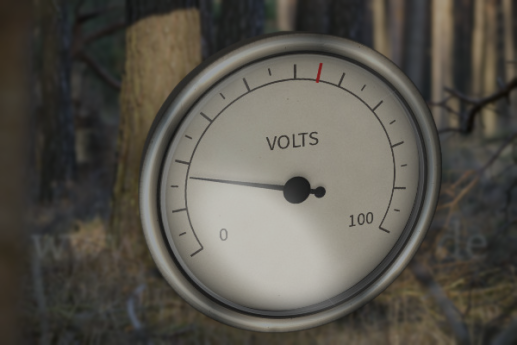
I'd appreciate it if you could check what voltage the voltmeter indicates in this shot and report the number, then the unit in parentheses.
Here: 17.5 (V)
